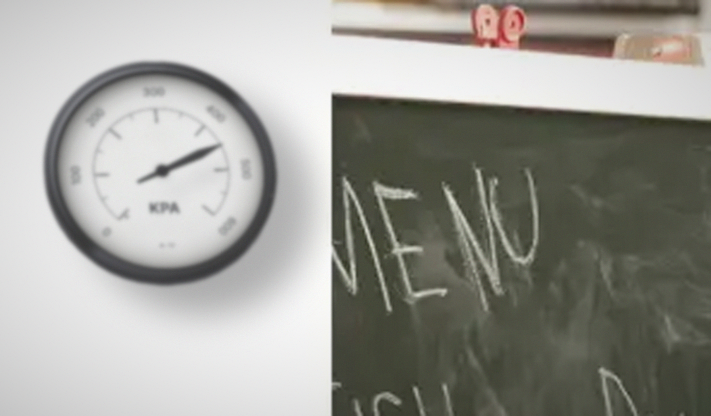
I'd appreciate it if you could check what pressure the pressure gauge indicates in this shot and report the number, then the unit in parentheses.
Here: 450 (kPa)
